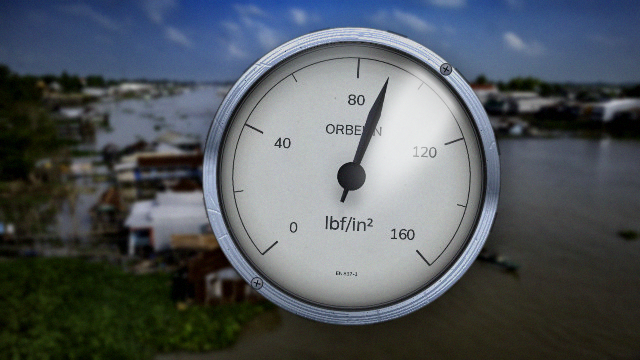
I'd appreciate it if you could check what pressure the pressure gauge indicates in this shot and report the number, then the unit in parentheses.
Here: 90 (psi)
